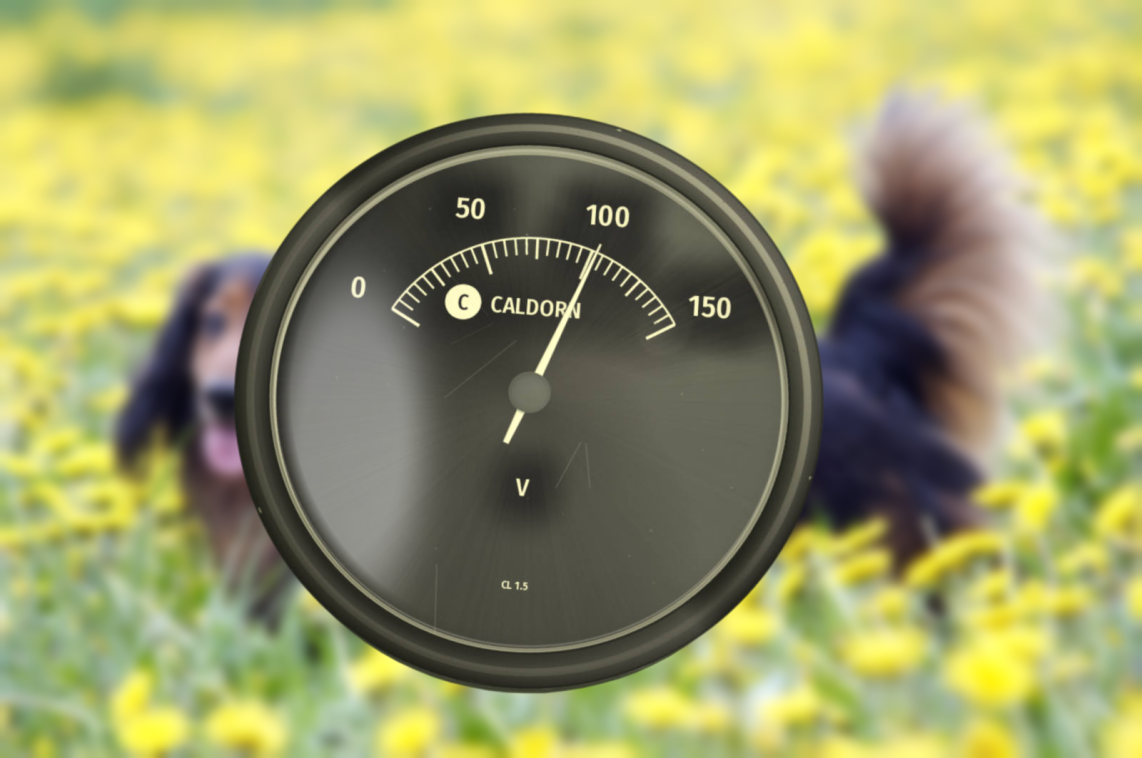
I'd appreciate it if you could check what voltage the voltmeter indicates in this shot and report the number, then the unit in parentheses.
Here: 102.5 (V)
